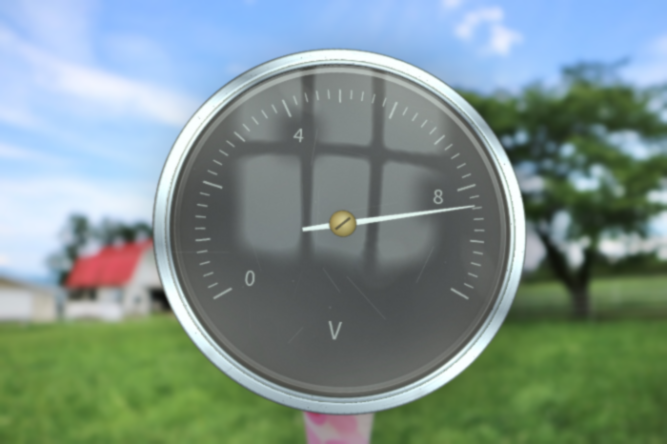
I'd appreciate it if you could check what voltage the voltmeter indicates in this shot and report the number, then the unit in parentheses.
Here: 8.4 (V)
